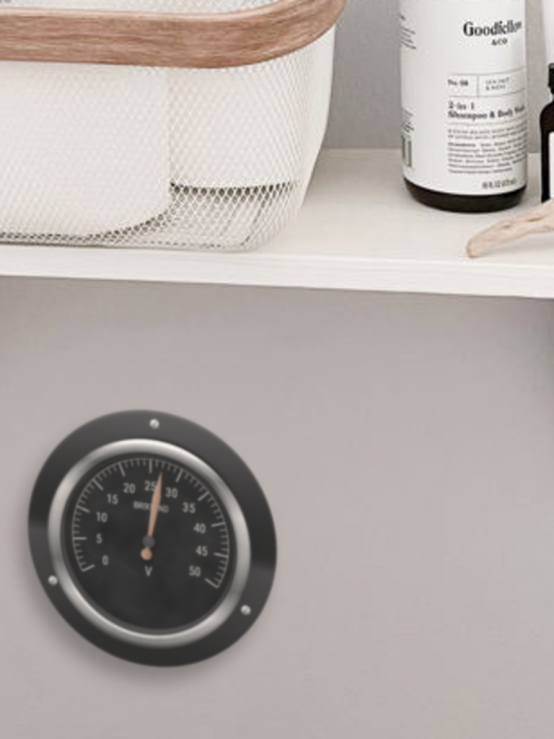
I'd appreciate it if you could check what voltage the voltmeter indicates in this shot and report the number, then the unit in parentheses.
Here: 27 (V)
